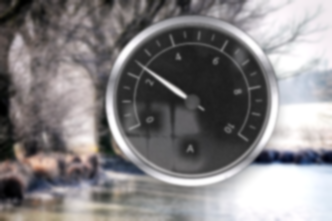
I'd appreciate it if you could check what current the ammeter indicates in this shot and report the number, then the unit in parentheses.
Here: 2.5 (A)
